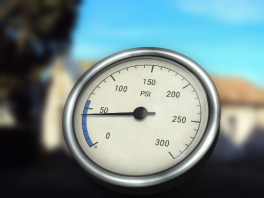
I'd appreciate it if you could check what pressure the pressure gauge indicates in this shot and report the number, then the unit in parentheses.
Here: 40 (psi)
